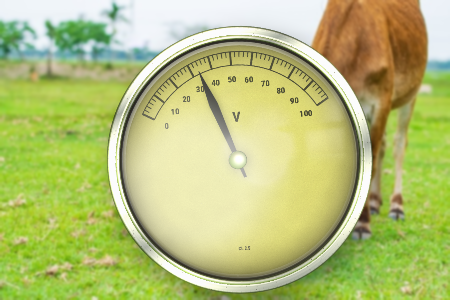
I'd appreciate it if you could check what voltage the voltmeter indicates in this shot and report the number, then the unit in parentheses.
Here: 34 (V)
